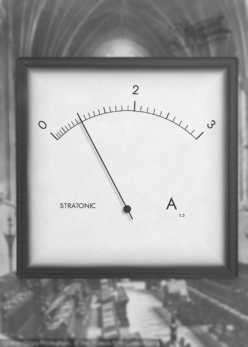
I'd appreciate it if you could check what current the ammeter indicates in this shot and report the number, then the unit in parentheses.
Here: 1 (A)
